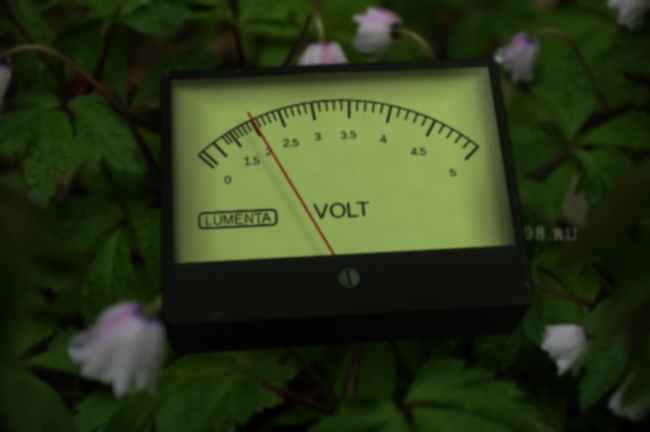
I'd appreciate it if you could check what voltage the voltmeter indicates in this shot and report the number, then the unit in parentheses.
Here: 2 (V)
